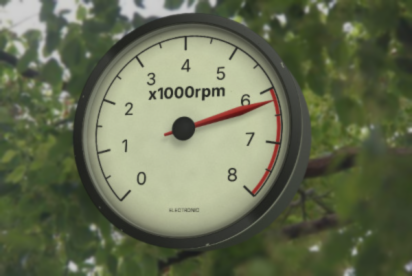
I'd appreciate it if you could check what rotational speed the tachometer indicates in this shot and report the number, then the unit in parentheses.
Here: 6250 (rpm)
